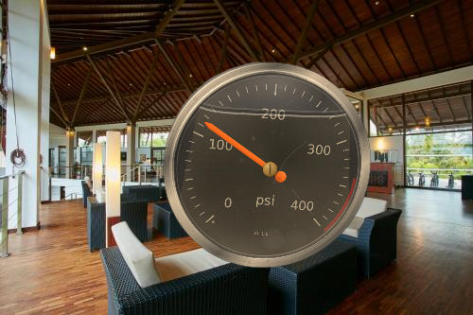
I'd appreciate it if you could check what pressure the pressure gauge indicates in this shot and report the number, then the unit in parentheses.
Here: 115 (psi)
